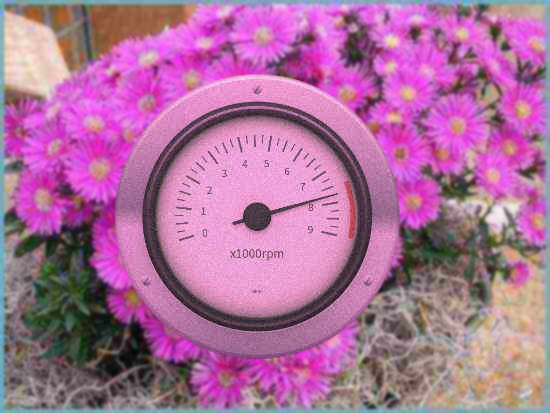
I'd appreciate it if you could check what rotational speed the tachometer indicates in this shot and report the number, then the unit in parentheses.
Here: 7750 (rpm)
